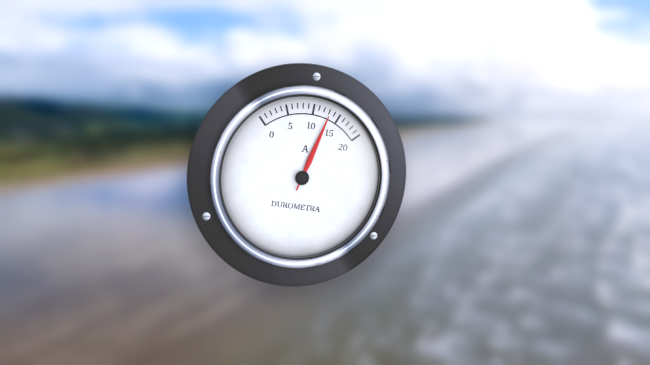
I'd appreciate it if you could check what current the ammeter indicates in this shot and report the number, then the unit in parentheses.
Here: 13 (A)
